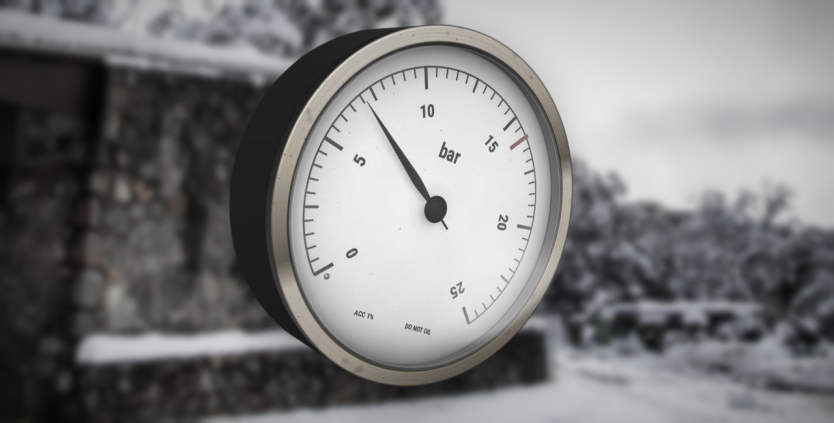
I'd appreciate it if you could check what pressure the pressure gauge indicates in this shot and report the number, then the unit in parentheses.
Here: 7 (bar)
